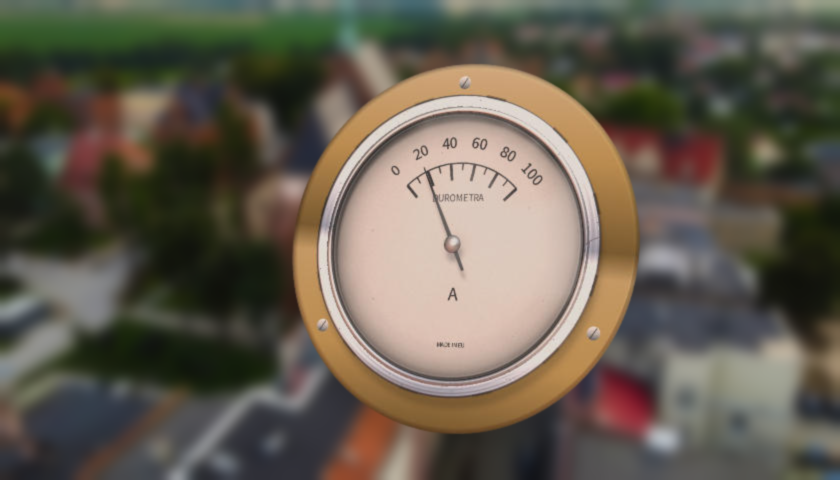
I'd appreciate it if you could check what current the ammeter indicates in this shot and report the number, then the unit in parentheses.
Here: 20 (A)
